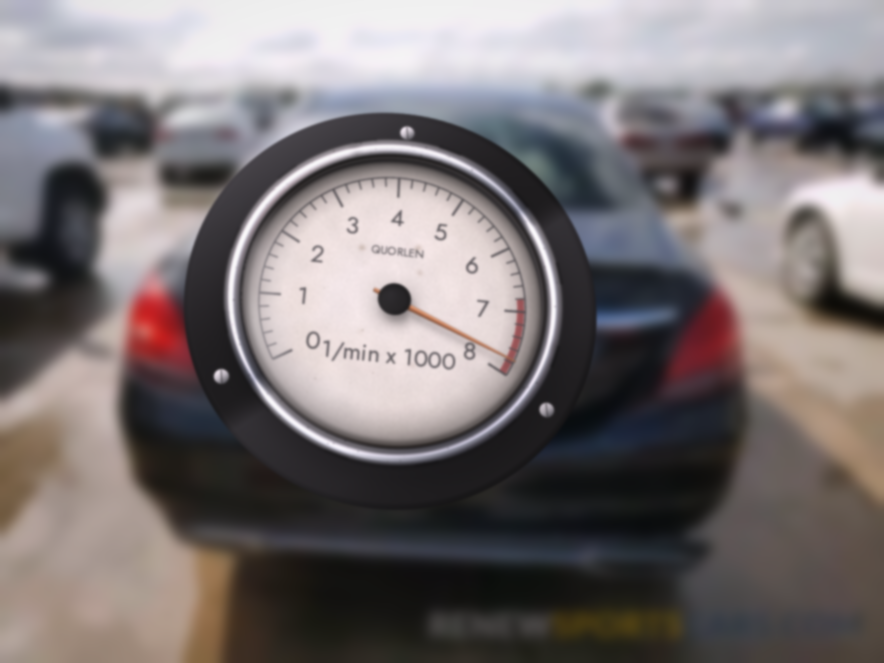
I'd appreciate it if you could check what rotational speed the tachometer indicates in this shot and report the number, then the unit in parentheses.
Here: 7800 (rpm)
